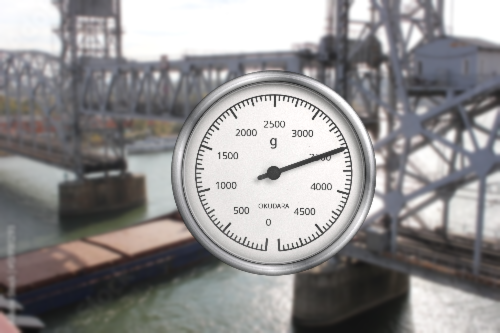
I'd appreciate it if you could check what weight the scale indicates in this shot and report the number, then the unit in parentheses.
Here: 3500 (g)
